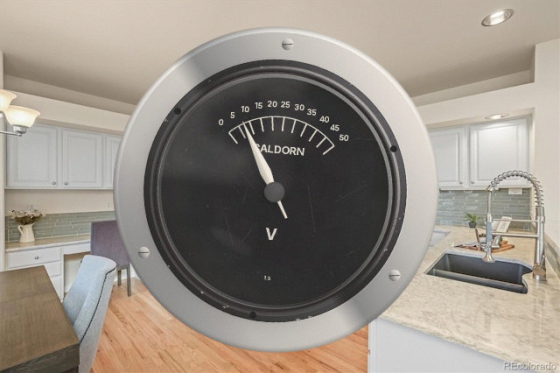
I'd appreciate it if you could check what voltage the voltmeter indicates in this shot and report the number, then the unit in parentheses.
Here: 7.5 (V)
